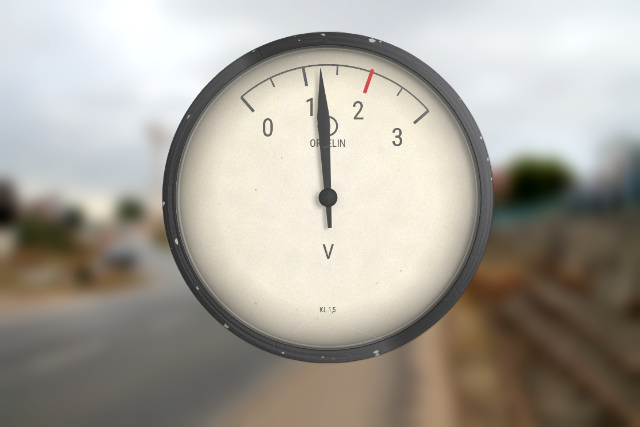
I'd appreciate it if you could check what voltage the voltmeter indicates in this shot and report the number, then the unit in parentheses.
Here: 1.25 (V)
